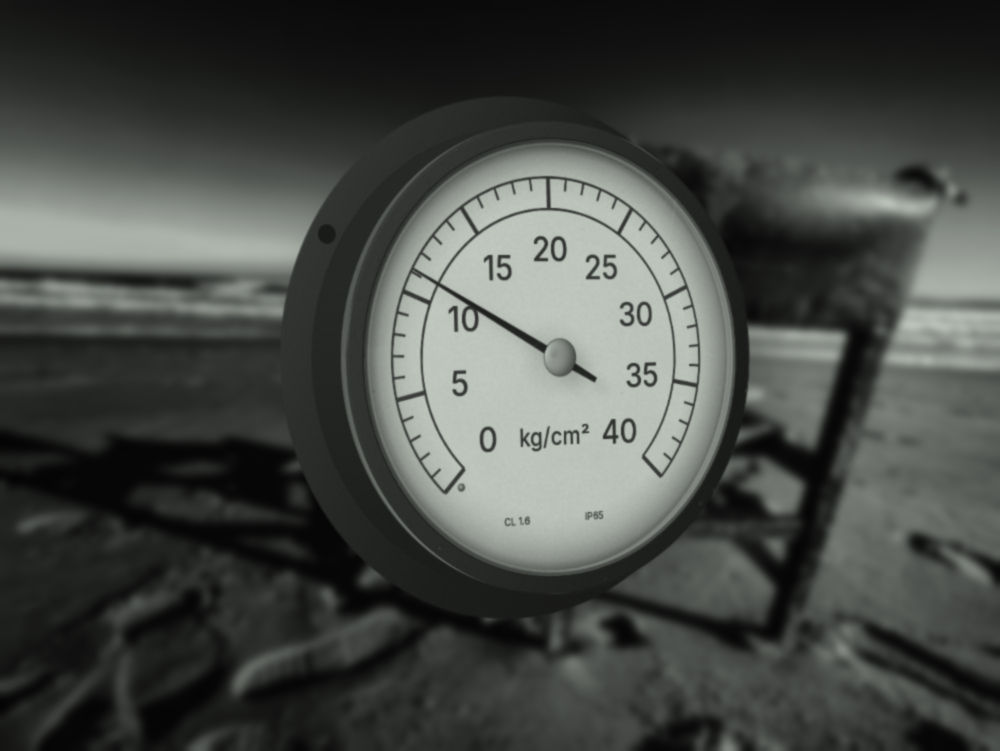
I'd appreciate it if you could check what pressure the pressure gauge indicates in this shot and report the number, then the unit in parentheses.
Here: 11 (kg/cm²)
